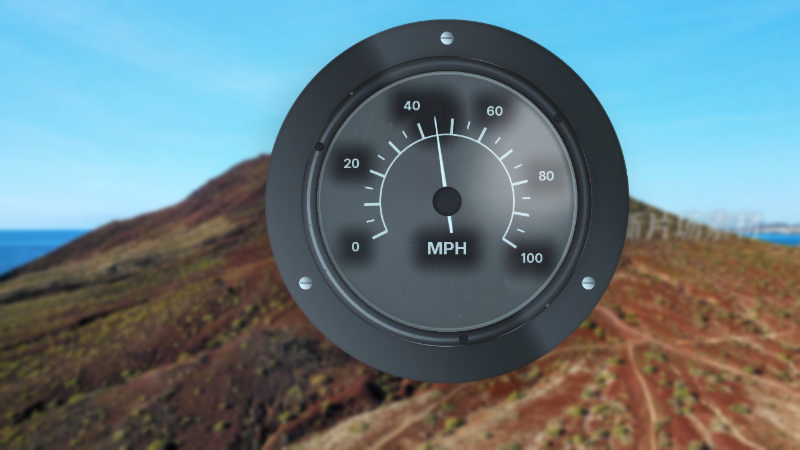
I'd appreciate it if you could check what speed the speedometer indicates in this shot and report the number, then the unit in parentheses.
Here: 45 (mph)
